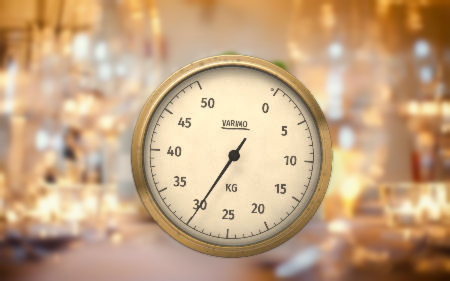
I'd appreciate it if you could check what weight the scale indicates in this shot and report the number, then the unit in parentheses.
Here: 30 (kg)
